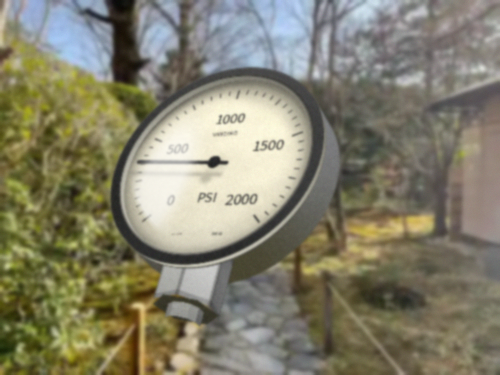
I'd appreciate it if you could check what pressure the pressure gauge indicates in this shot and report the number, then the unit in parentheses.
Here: 350 (psi)
